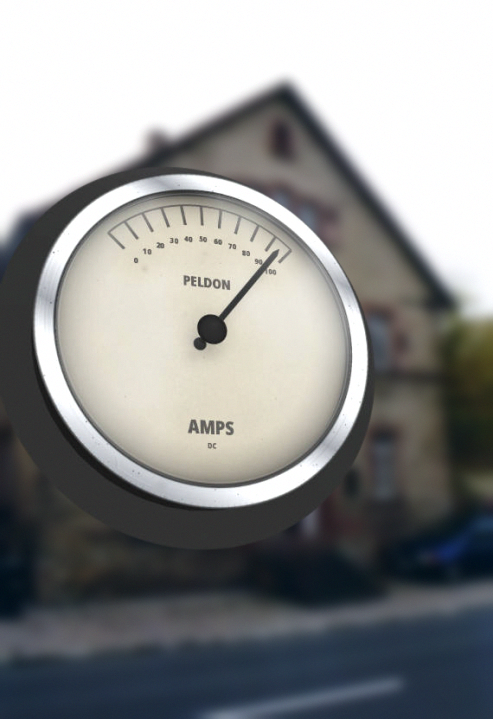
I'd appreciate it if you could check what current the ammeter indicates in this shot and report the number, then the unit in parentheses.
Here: 95 (A)
